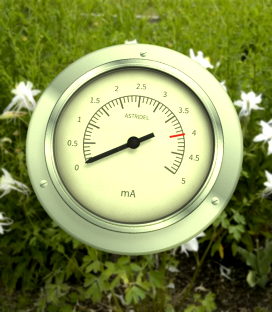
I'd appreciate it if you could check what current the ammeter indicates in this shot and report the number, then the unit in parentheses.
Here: 0 (mA)
